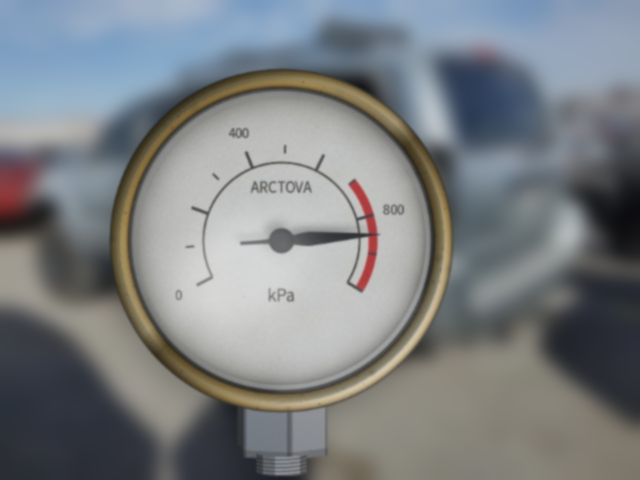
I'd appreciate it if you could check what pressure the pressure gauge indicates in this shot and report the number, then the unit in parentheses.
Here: 850 (kPa)
